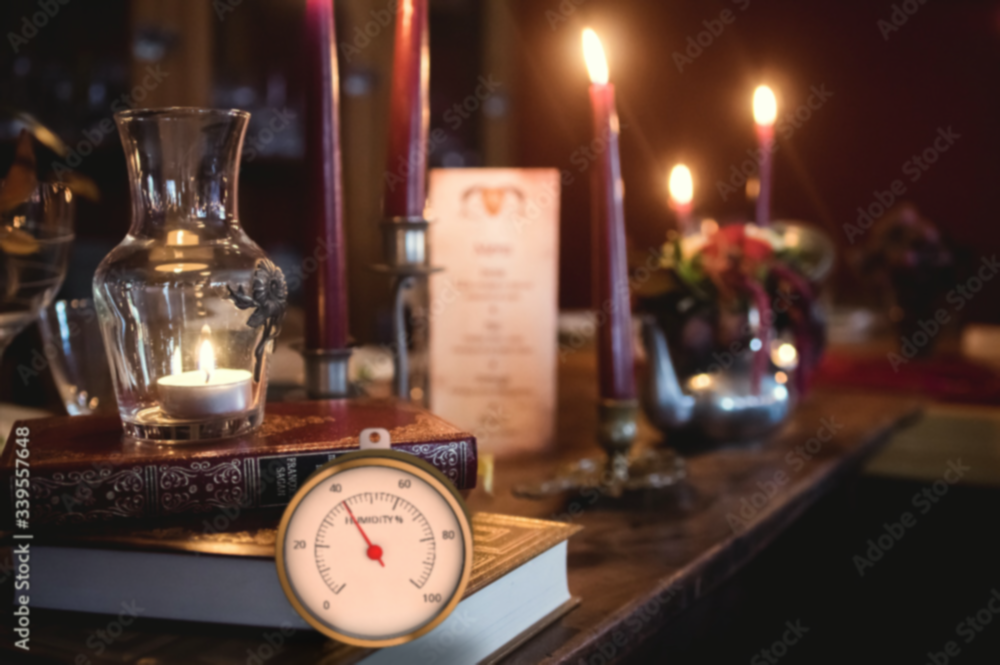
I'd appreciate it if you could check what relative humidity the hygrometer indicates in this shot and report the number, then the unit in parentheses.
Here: 40 (%)
